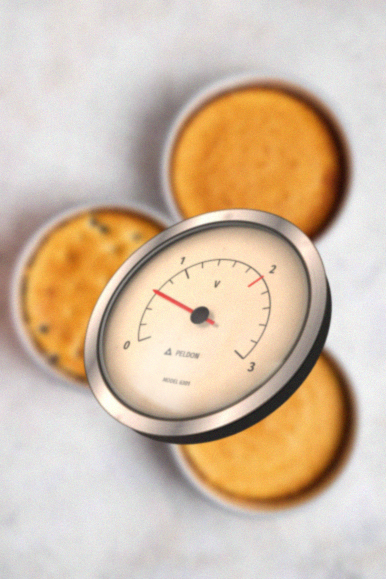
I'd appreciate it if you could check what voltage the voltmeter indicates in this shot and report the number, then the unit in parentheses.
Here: 0.6 (V)
